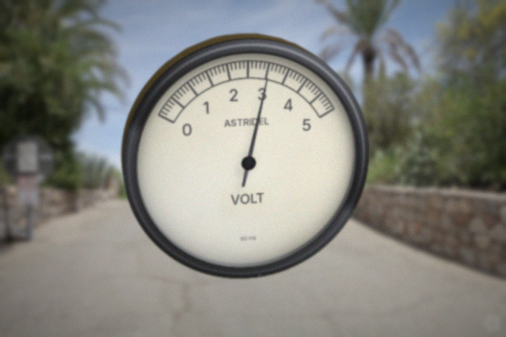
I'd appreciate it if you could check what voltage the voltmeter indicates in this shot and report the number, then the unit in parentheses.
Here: 3 (V)
